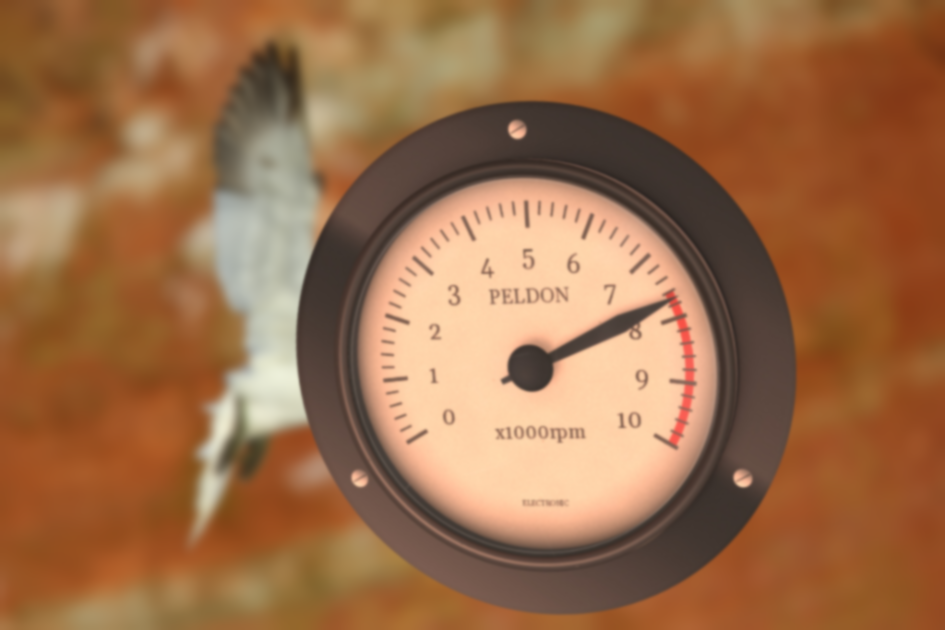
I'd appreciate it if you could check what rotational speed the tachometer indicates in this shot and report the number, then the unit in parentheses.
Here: 7700 (rpm)
